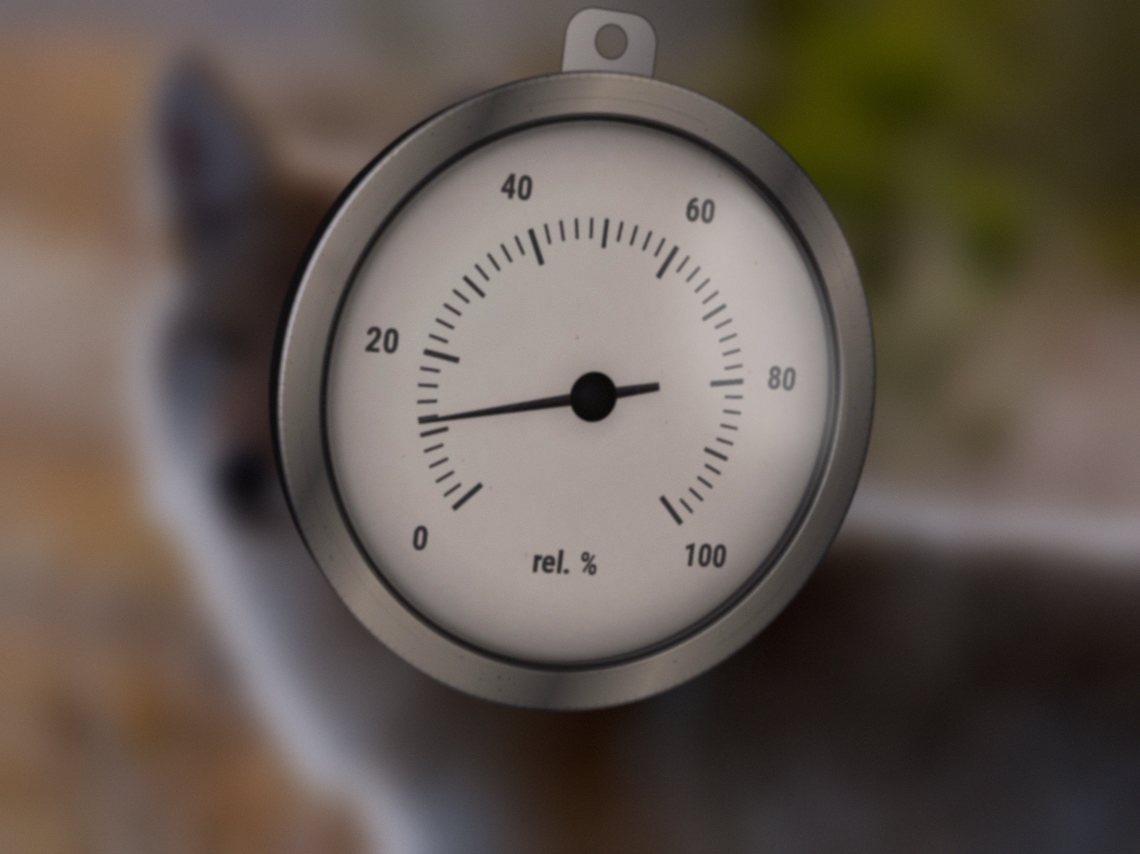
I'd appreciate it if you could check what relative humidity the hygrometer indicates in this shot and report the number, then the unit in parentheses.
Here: 12 (%)
